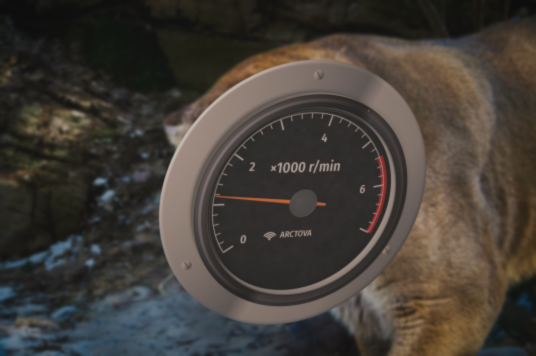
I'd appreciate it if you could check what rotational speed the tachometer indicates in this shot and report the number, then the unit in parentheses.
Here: 1200 (rpm)
